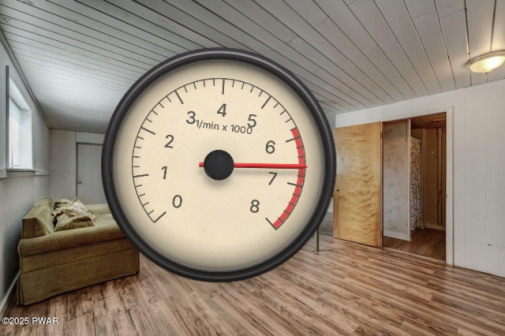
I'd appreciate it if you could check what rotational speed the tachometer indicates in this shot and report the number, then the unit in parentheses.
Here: 6600 (rpm)
